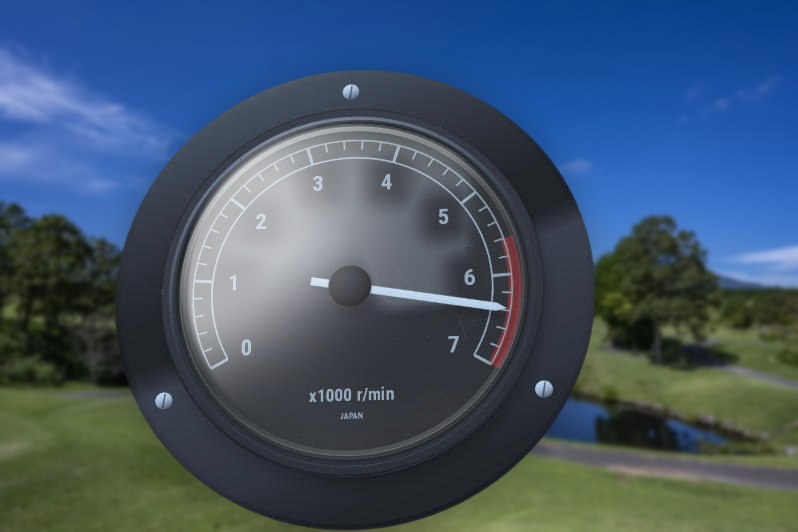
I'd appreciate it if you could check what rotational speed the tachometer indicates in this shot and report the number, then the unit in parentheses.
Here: 6400 (rpm)
